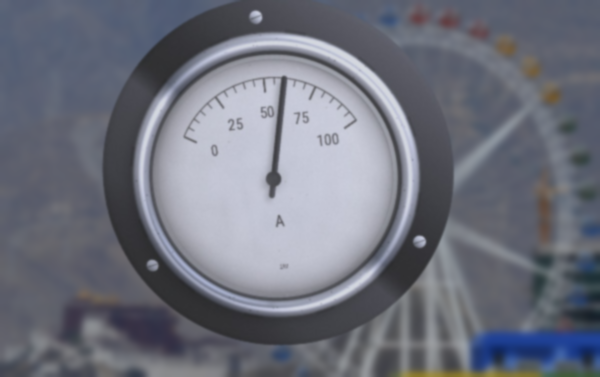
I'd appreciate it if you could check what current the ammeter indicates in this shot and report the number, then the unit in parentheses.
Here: 60 (A)
